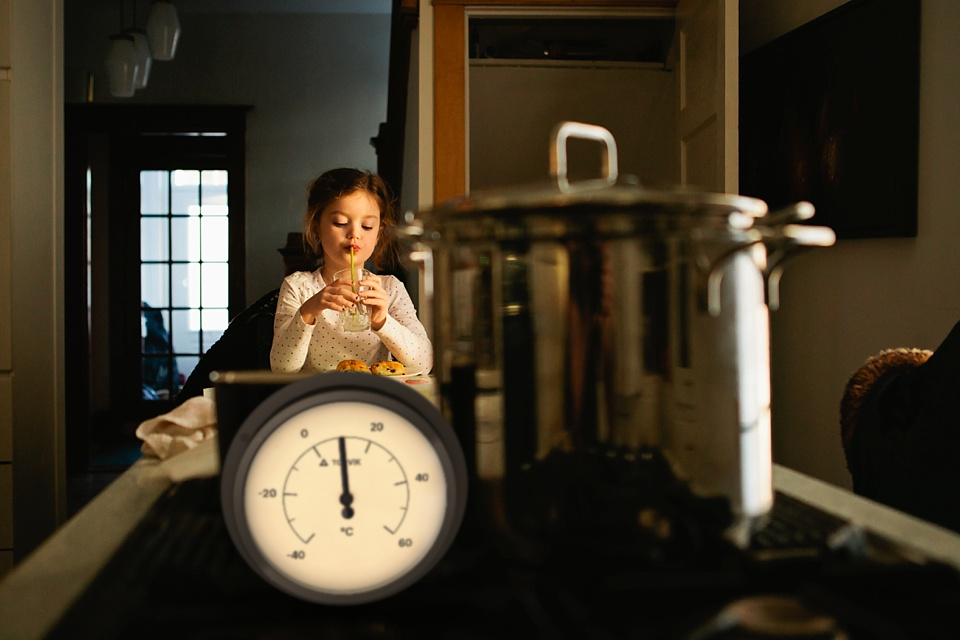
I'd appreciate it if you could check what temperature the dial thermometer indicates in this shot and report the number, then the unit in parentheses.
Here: 10 (°C)
